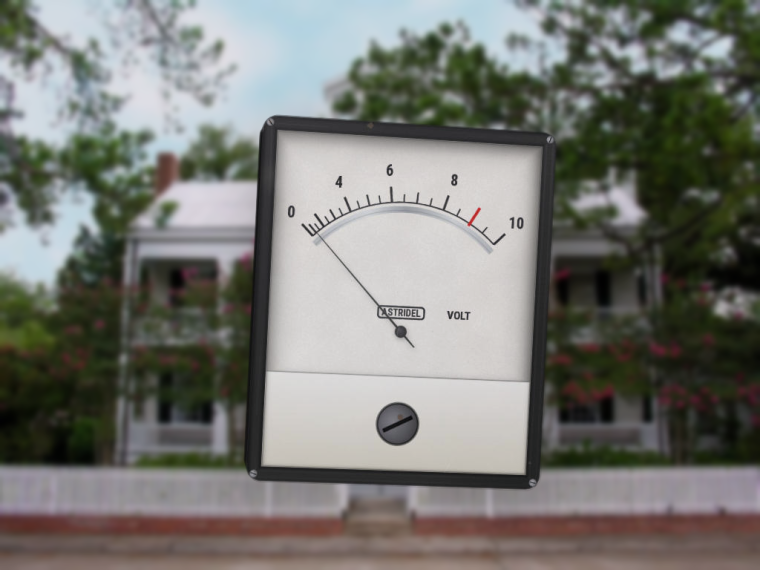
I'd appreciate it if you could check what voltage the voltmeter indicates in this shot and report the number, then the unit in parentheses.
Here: 1 (V)
